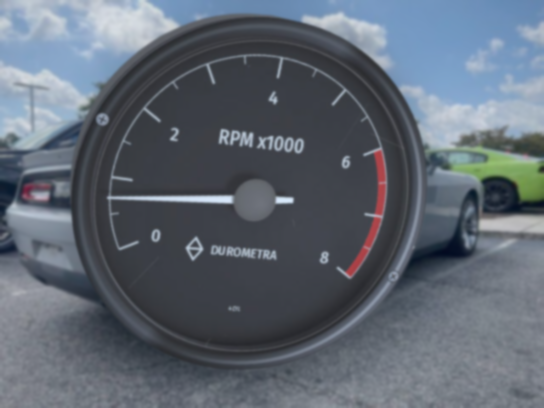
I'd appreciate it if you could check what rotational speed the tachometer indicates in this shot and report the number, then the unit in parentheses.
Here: 750 (rpm)
